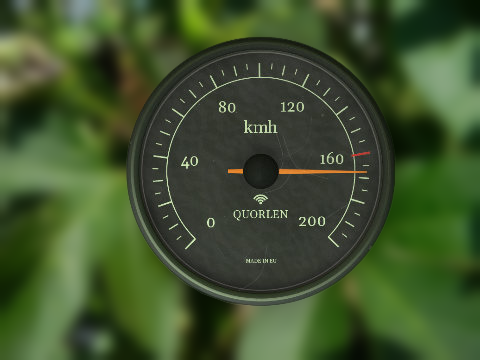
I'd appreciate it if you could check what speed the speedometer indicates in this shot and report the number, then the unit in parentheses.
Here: 167.5 (km/h)
